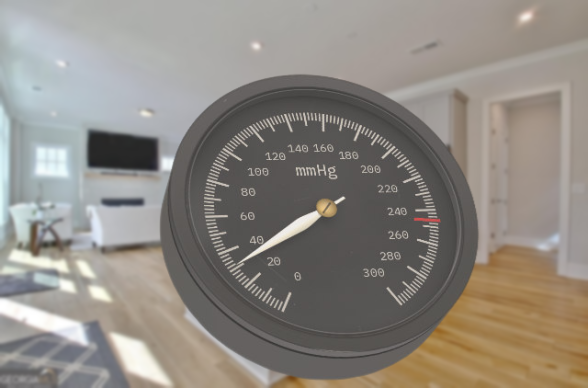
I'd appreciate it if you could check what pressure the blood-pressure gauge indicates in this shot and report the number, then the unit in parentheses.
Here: 30 (mmHg)
